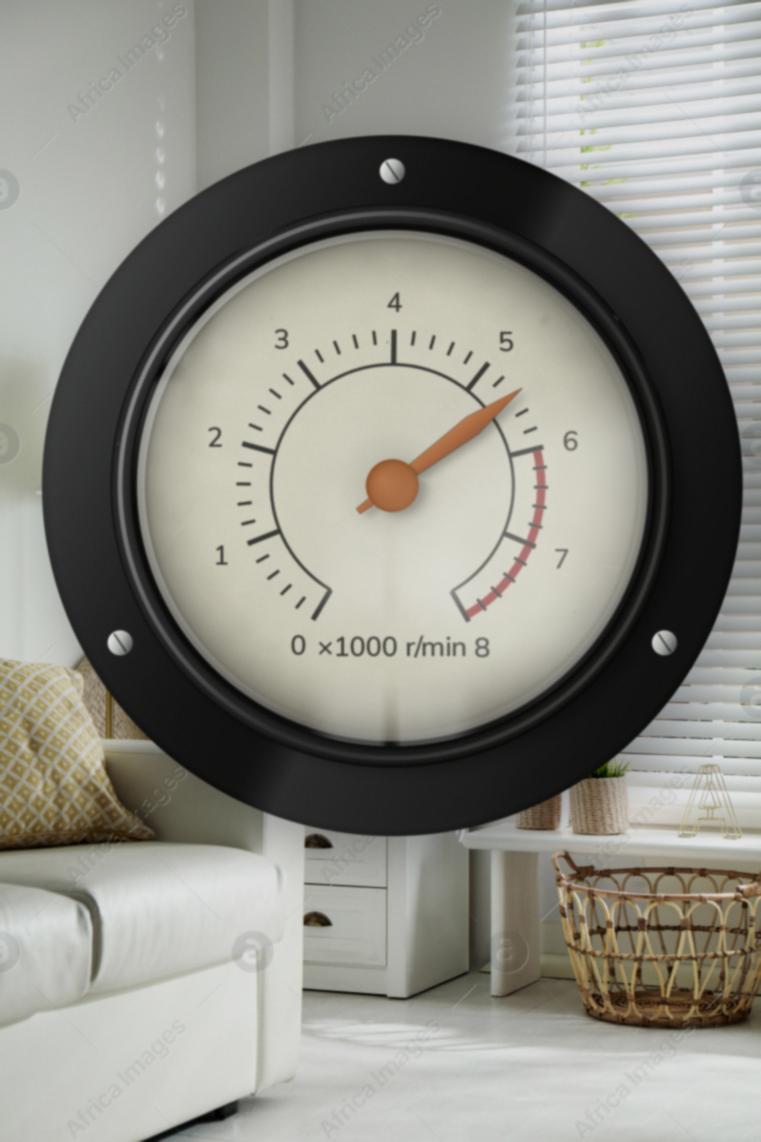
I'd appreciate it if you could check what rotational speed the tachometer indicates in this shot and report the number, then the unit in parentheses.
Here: 5400 (rpm)
